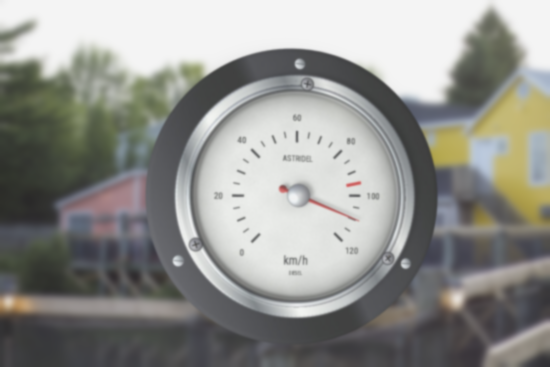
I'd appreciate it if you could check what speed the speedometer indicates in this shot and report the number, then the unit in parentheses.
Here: 110 (km/h)
